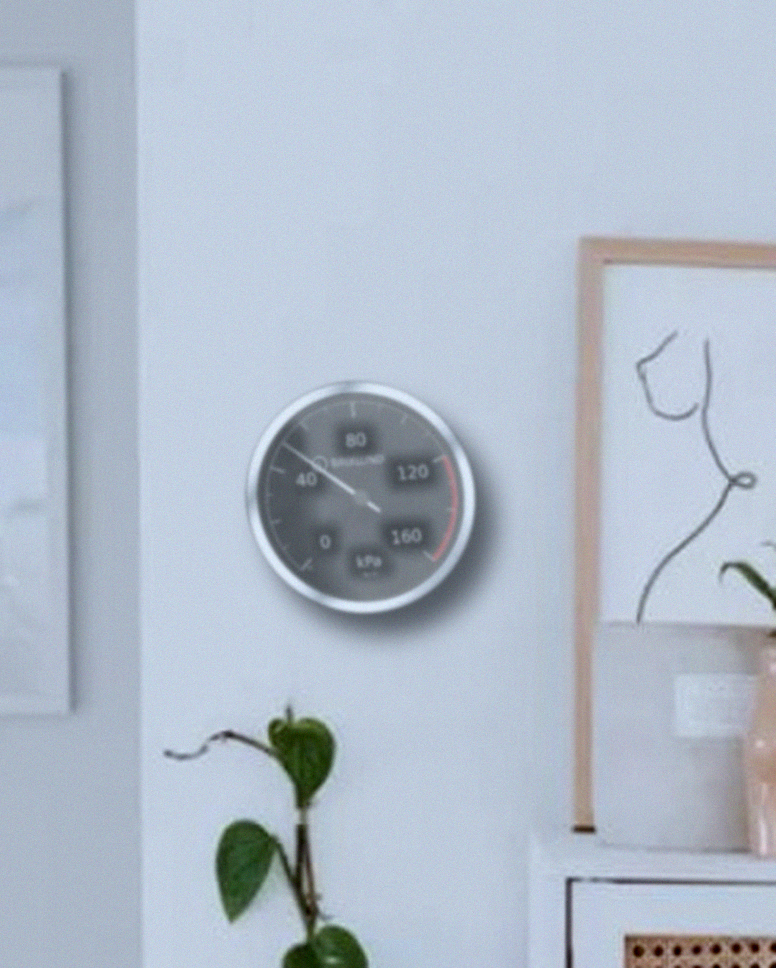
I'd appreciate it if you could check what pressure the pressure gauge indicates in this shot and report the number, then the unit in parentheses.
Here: 50 (kPa)
